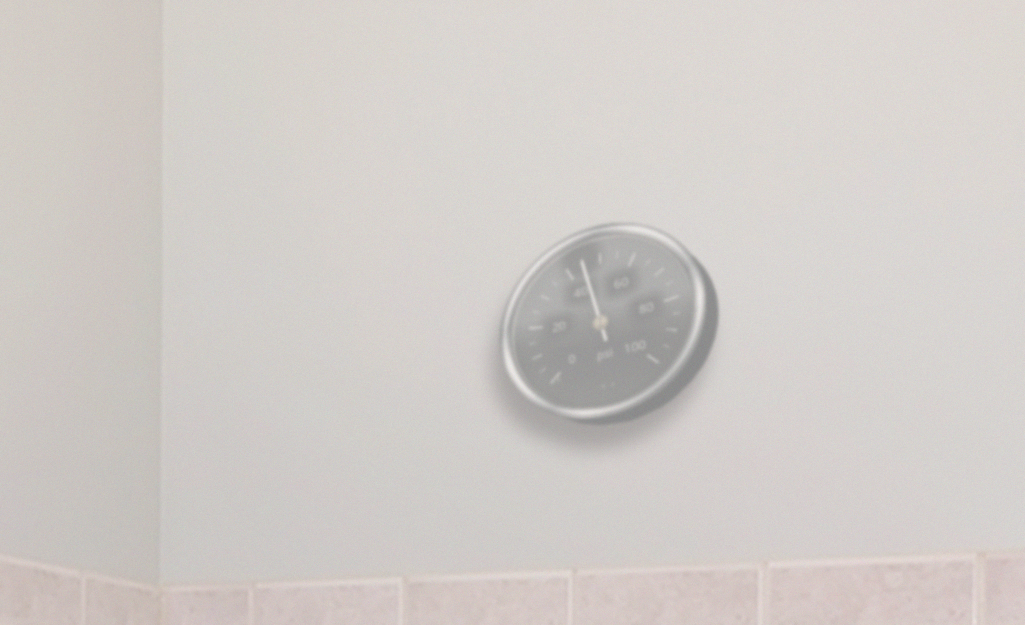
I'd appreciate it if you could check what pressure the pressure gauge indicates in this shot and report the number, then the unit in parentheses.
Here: 45 (psi)
